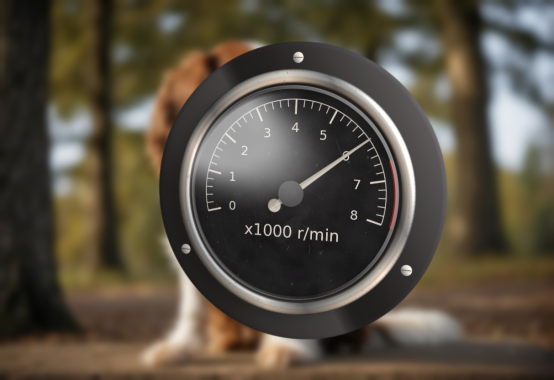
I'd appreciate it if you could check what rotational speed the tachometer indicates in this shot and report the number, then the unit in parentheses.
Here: 6000 (rpm)
